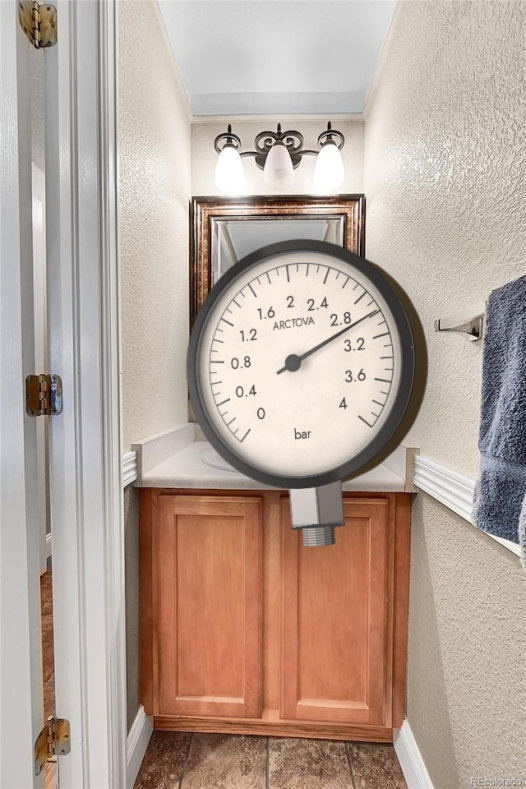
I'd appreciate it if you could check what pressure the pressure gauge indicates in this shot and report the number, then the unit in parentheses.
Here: 3 (bar)
